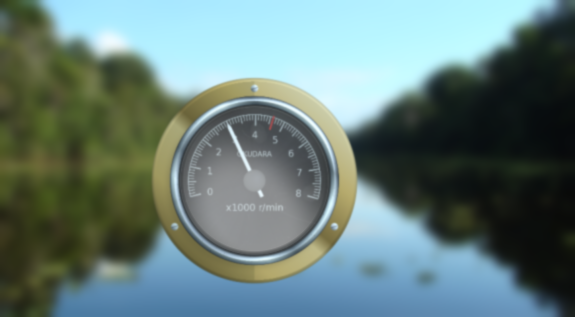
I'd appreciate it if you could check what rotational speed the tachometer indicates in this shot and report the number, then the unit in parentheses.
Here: 3000 (rpm)
